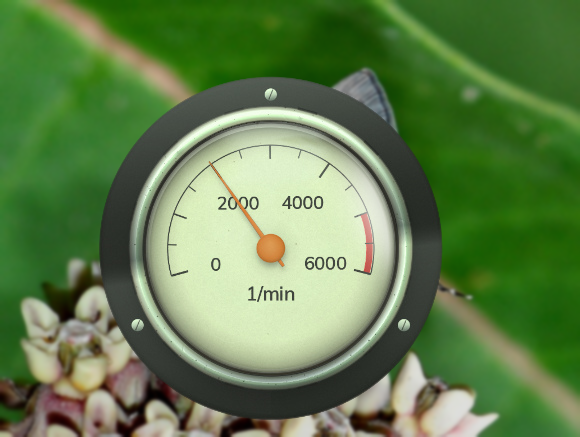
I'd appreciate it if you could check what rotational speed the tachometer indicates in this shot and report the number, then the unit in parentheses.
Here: 2000 (rpm)
